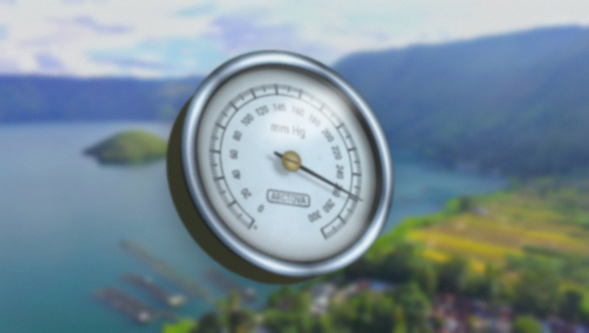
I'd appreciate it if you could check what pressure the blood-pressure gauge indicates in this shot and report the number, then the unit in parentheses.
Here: 260 (mmHg)
